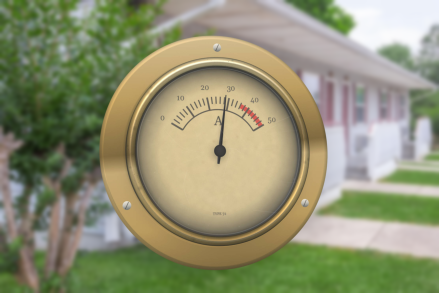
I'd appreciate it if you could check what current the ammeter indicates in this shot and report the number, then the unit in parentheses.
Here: 28 (A)
